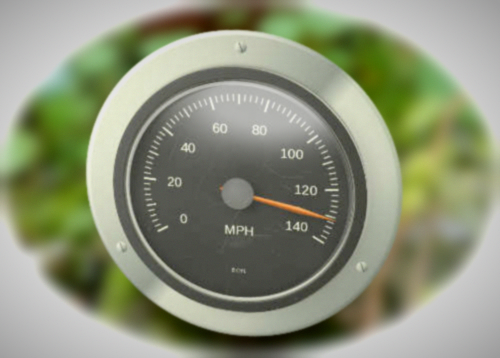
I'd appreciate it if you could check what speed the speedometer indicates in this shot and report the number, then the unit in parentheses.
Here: 130 (mph)
